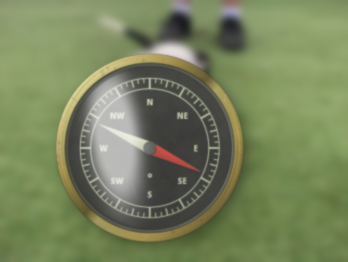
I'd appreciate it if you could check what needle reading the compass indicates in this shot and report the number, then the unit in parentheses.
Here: 115 (°)
